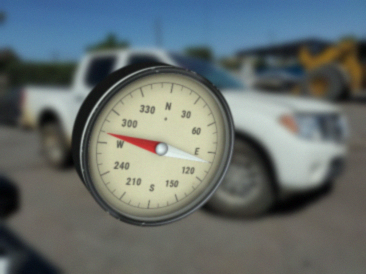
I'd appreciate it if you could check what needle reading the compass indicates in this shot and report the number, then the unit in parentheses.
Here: 280 (°)
